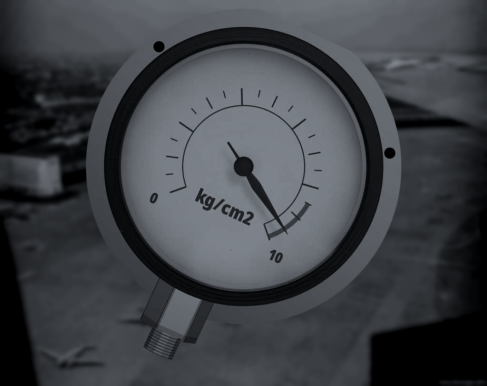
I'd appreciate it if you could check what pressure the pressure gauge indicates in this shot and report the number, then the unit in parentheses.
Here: 9.5 (kg/cm²)
